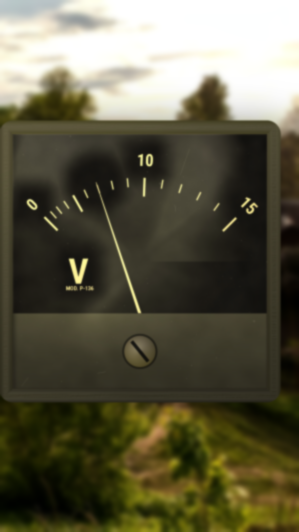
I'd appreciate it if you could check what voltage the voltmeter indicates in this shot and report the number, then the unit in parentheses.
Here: 7 (V)
